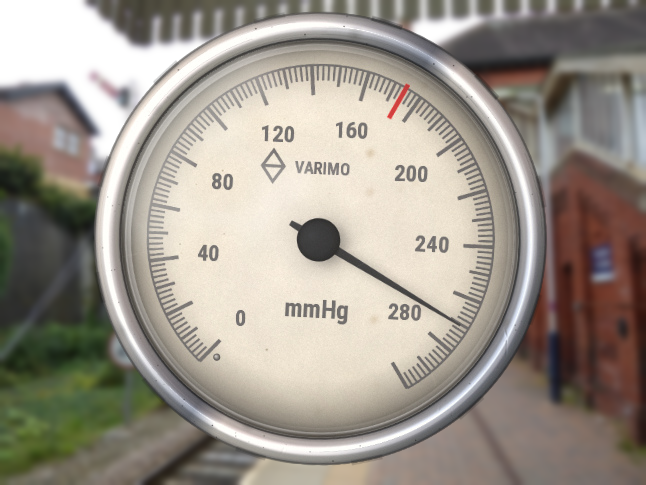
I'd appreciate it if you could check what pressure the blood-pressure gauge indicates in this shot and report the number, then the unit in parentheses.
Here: 270 (mmHg)
